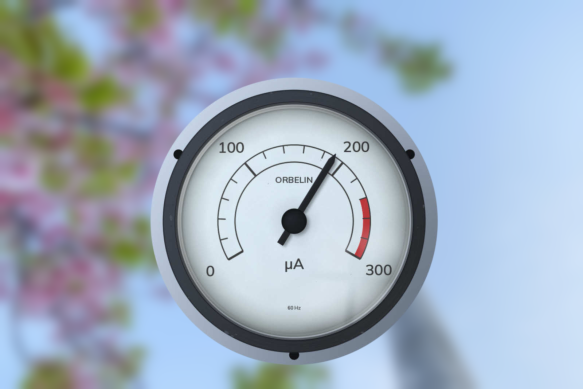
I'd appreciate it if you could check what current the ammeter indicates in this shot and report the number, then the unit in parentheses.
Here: 190 (µA)
